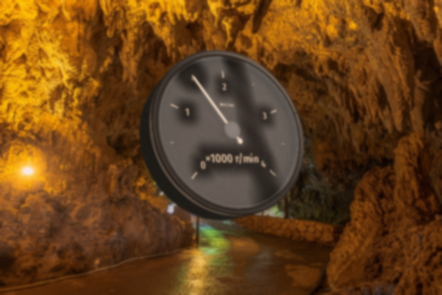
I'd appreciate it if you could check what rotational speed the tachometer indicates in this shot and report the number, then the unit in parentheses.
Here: 1500 (rpm)
